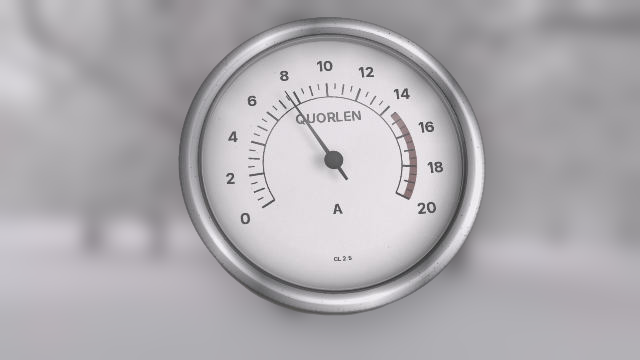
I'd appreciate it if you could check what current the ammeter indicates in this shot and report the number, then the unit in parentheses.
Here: 7.5 (A)
